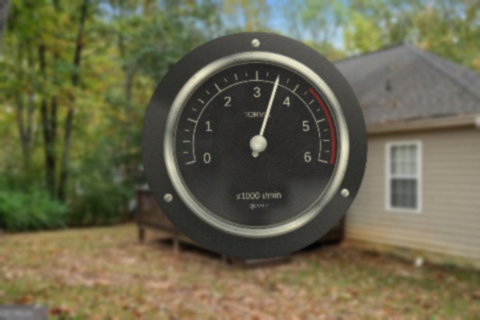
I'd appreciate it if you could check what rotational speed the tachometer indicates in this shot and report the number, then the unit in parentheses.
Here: 3500 (rpm)
